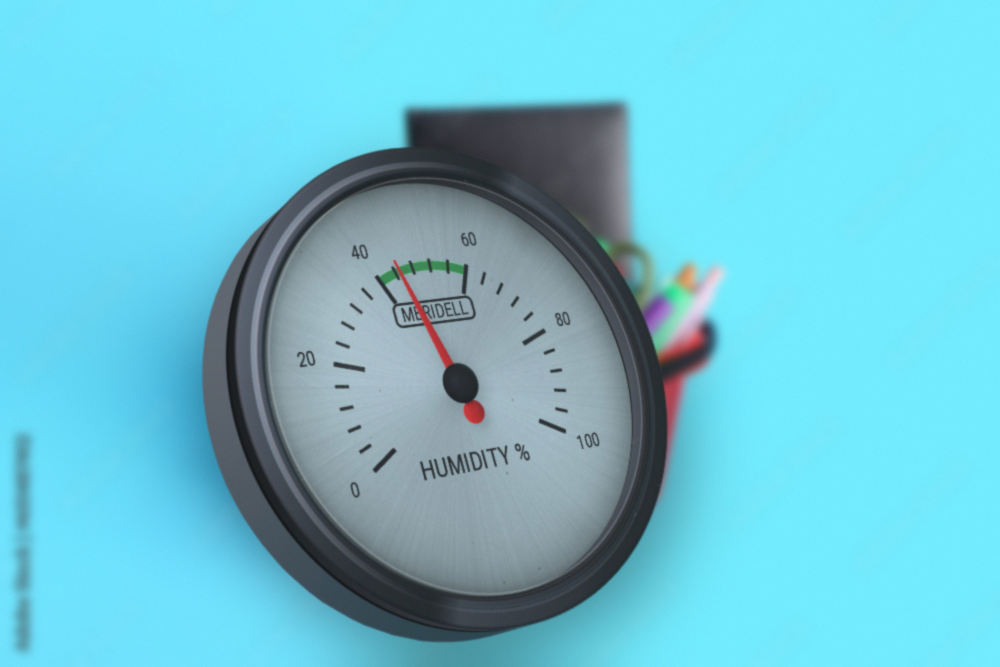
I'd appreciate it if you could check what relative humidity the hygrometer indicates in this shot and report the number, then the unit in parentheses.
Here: 44 (%)
